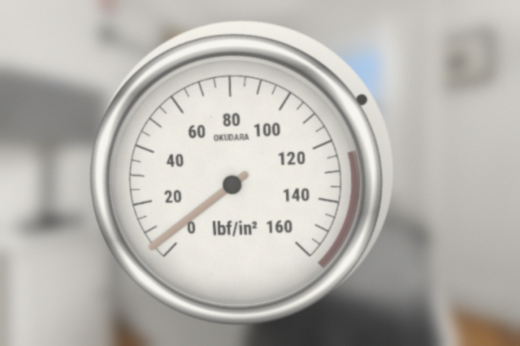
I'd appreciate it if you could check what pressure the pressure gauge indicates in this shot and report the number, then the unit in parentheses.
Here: 5 (psi)
